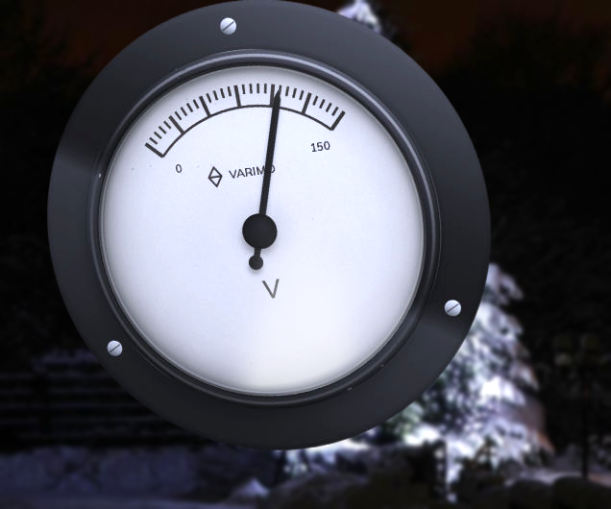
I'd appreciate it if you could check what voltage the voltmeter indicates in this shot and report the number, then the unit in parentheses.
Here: 105 (V)
